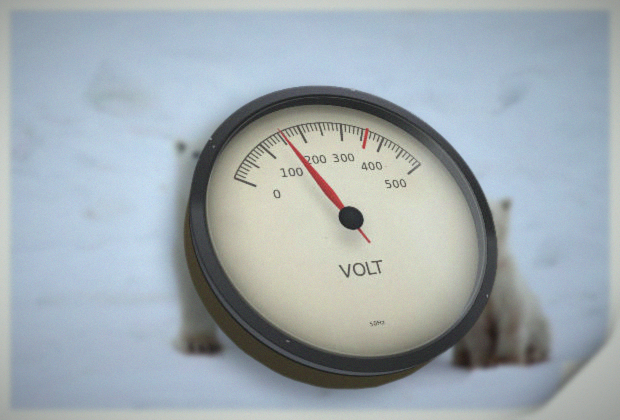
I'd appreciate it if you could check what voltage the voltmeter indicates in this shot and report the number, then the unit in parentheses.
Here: 150 (V)
